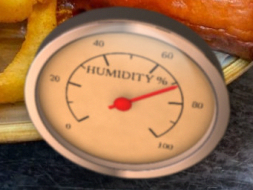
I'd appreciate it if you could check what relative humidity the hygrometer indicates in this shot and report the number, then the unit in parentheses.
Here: 70 (%)
